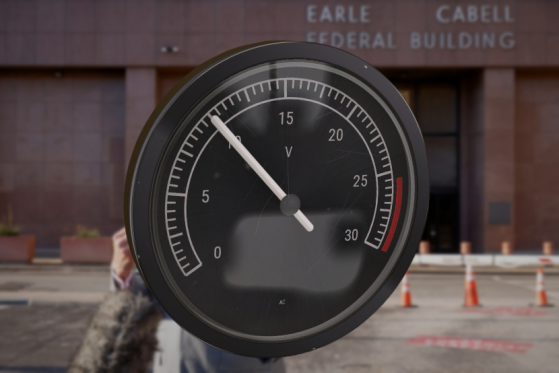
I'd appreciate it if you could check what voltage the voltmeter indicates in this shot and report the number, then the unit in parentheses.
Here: 10 (V)
